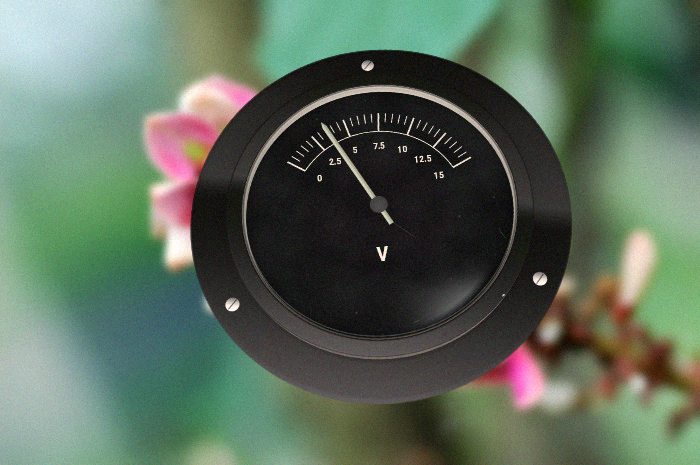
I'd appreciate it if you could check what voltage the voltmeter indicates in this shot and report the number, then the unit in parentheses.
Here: 3.5 (V)
